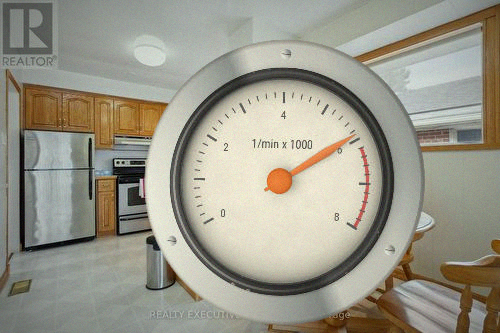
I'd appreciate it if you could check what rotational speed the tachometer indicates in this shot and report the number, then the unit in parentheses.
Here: 5900 (rpm)
